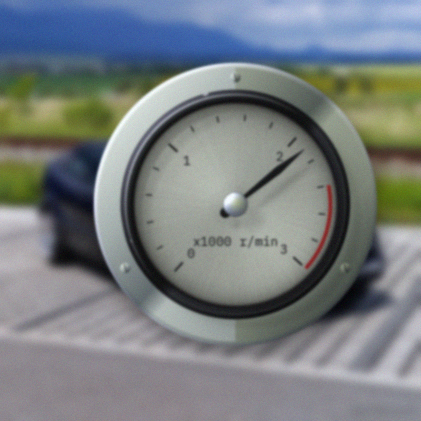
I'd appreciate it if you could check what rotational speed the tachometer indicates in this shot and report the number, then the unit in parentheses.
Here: 2100 (rpm)
